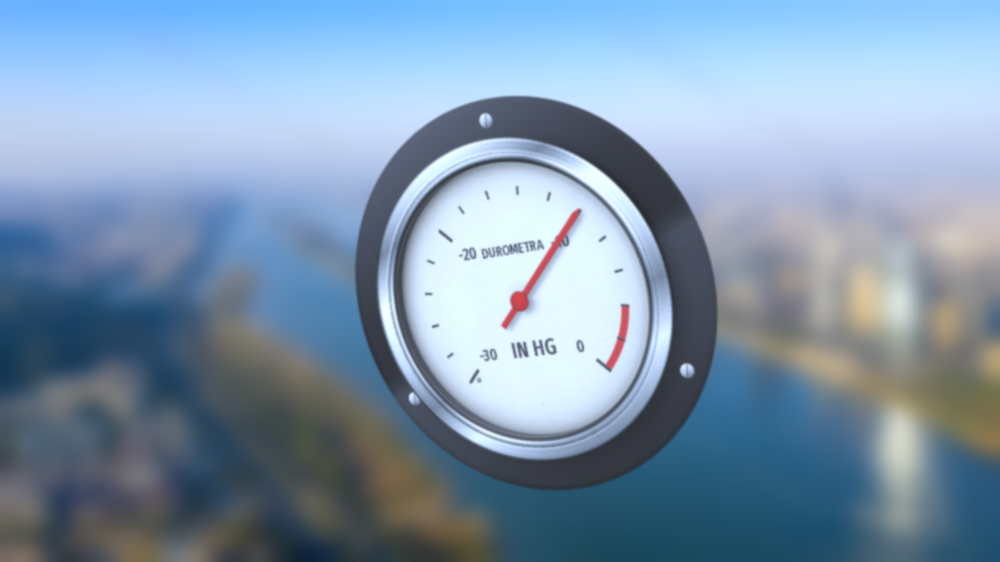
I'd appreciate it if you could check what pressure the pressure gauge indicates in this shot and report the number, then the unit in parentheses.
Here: -10 (inHg)
